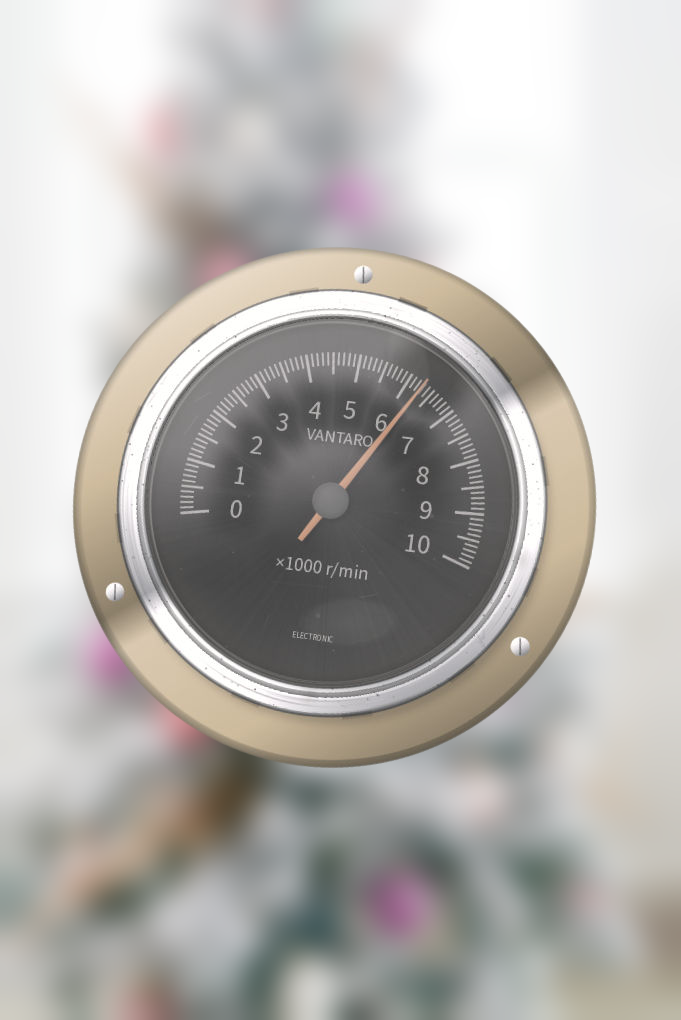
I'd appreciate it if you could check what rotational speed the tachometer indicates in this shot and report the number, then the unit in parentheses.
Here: 6300 (rpm)
